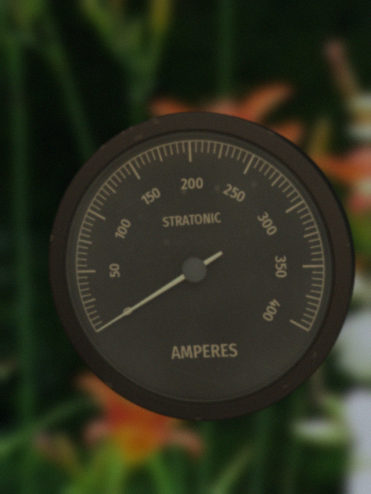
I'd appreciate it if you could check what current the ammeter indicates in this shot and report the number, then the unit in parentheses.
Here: 0 (A)
